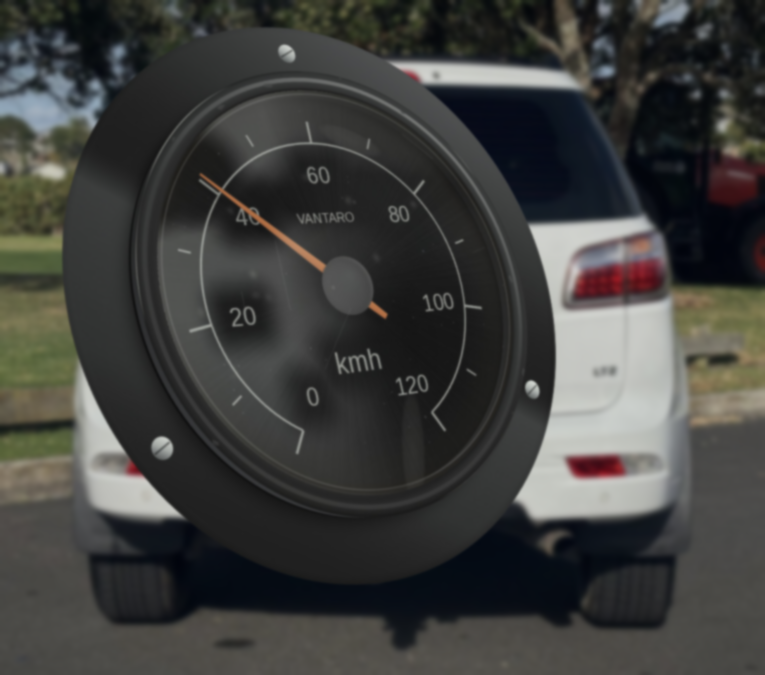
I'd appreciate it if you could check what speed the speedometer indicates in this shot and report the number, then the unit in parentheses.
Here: 40 (km/h)
